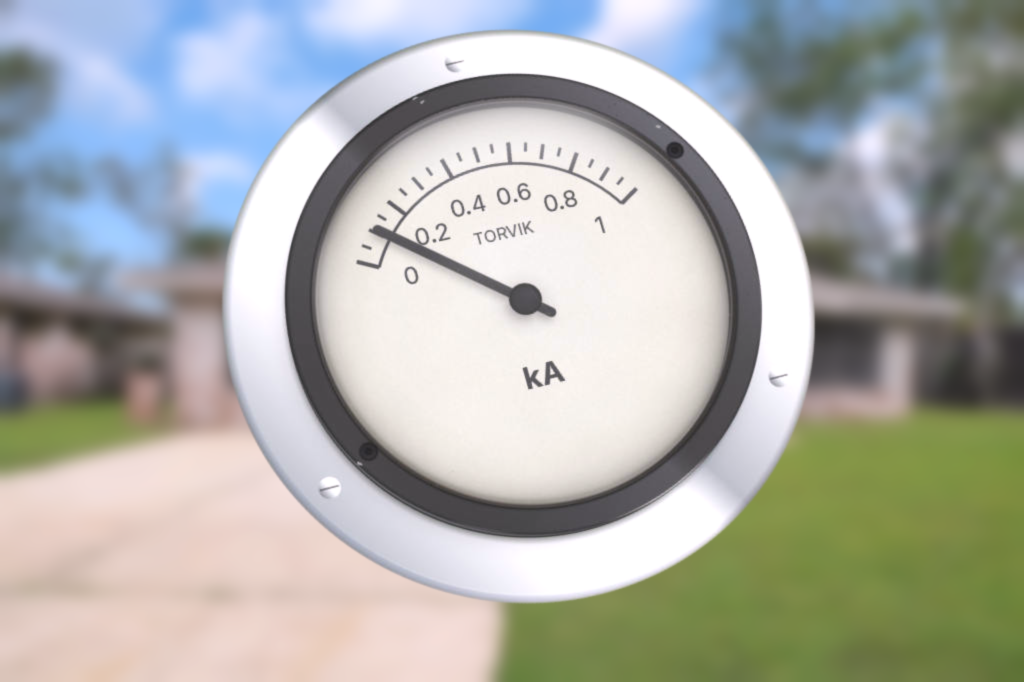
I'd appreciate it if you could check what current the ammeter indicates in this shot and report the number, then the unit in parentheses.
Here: 0.1 (kA)
